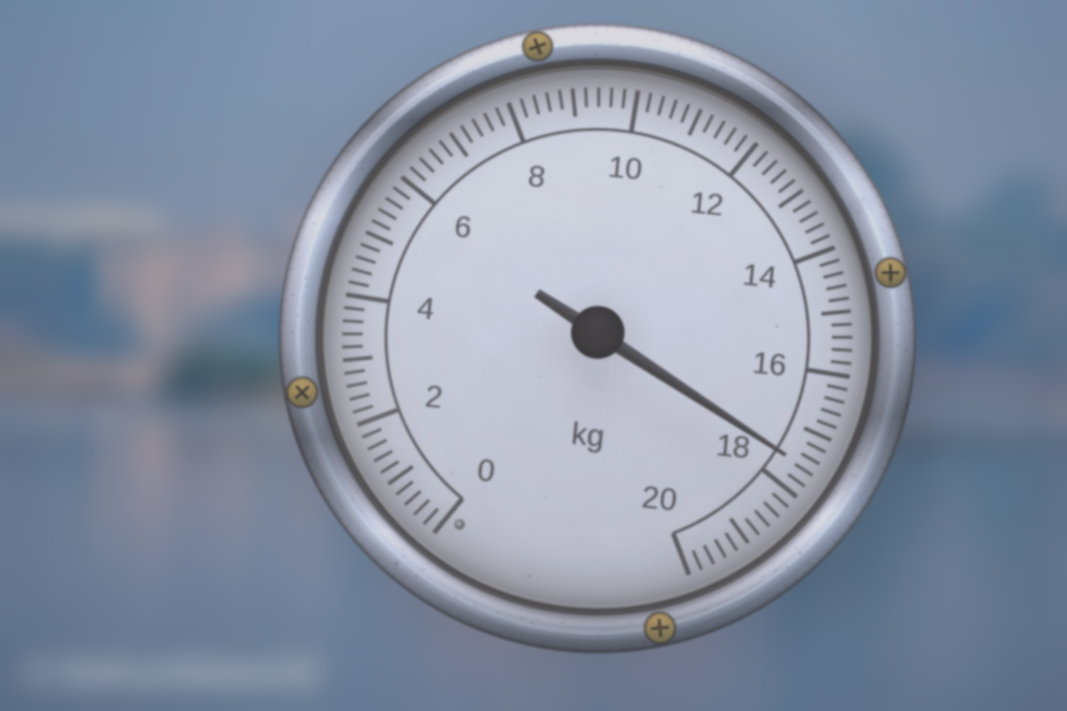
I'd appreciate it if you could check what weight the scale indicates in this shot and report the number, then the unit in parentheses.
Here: 17.6 (kg)
